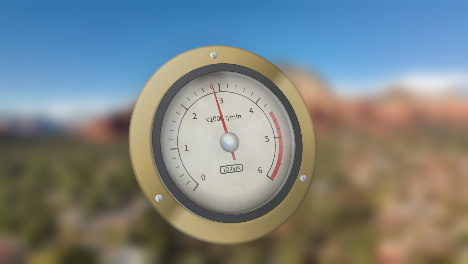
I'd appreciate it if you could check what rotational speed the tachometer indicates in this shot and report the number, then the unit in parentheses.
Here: 2800 (rpm)
